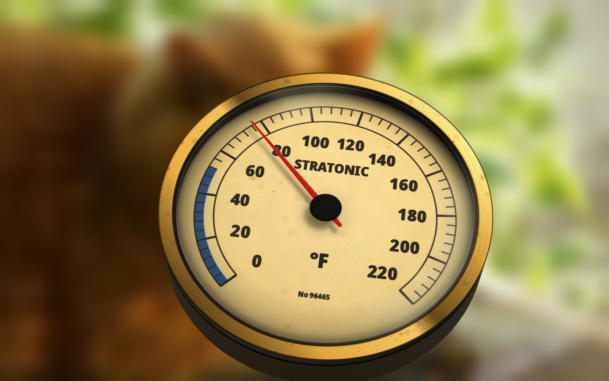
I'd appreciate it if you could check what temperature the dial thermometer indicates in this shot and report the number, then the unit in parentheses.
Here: 76 (°F)
